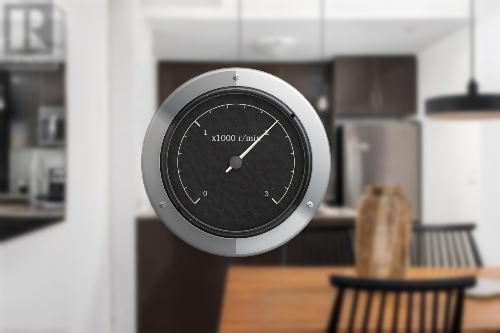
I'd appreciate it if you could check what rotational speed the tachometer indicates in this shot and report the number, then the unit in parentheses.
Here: 2000 (rpm)
